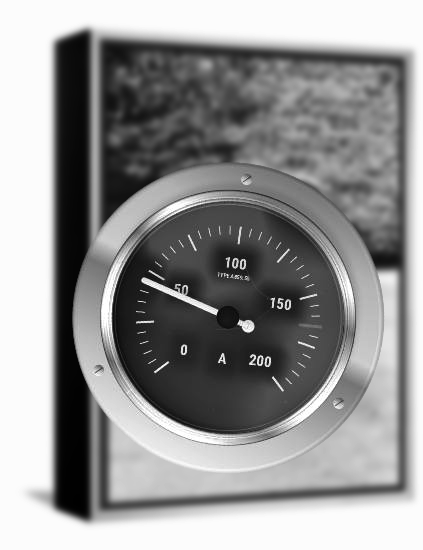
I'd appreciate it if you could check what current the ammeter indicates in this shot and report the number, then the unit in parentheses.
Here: 45 (A)
